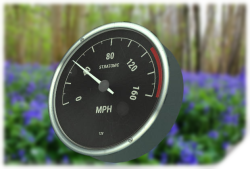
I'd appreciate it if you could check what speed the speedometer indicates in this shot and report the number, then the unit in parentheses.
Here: 40 (mph)
